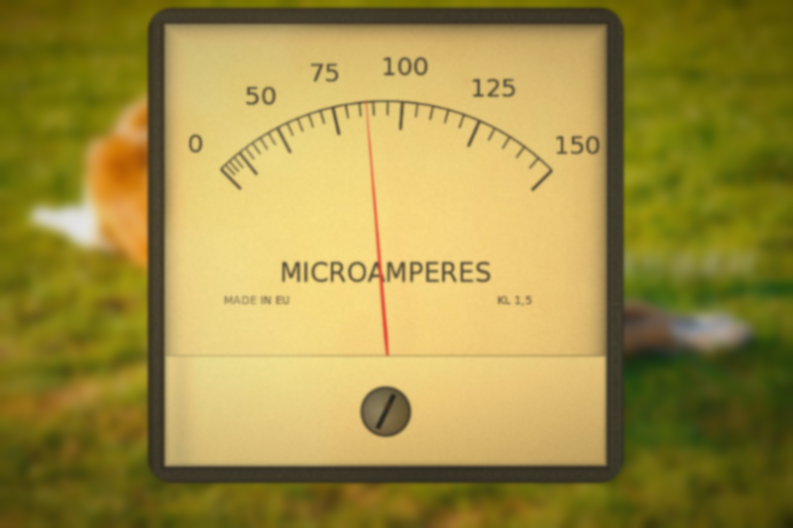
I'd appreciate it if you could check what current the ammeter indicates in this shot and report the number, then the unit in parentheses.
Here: 87.5 (µA)
